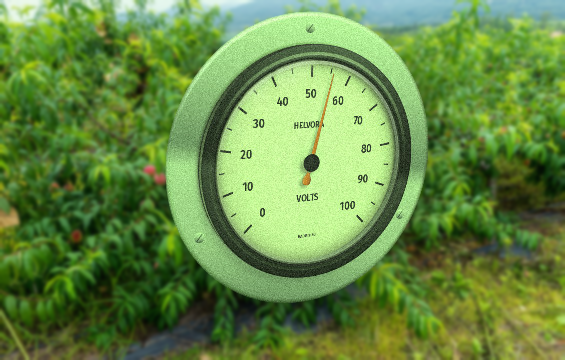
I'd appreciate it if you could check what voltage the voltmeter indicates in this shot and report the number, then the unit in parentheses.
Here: 55 (V)
